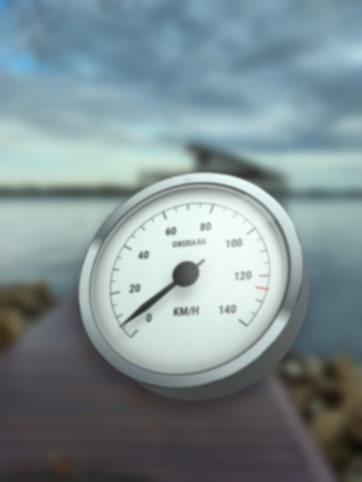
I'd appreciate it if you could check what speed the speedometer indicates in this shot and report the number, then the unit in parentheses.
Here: 5 (km/h)
